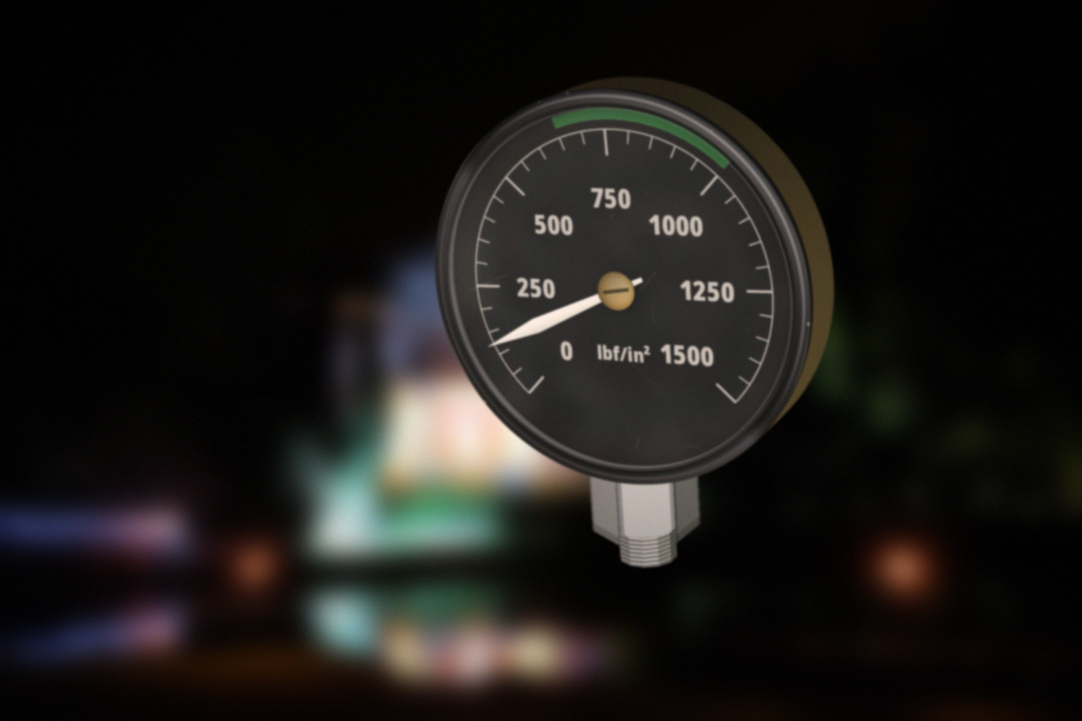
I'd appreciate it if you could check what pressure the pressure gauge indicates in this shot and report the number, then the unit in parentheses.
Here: 125 (psi)
